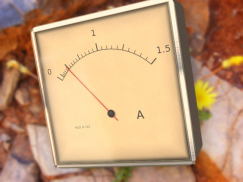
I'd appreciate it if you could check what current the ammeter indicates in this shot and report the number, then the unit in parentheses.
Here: 0.5 (A)
